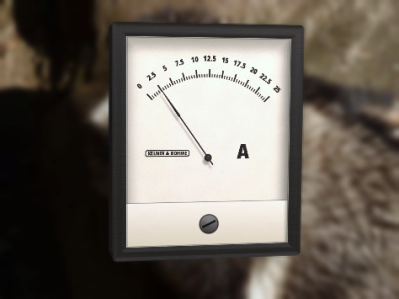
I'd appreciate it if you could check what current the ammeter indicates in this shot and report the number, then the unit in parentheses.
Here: 2.5 (A)
